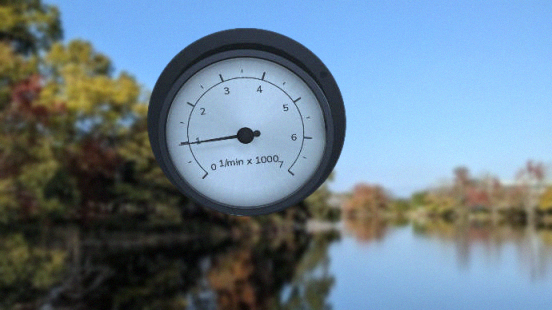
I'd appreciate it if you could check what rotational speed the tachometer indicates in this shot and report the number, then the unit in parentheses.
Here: 1000 (rpm)
